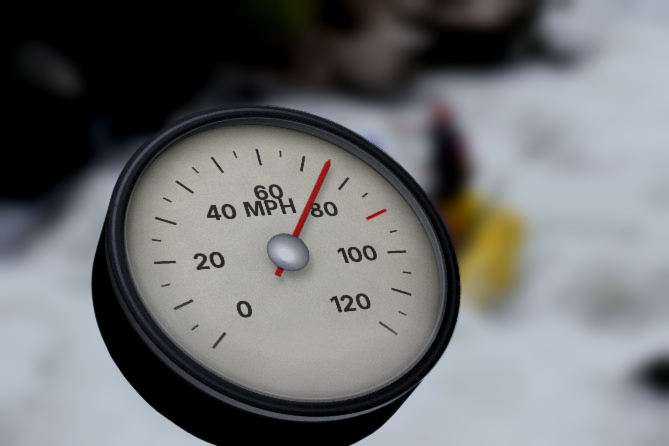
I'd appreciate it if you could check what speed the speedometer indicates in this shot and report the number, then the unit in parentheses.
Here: 75 (mph)
